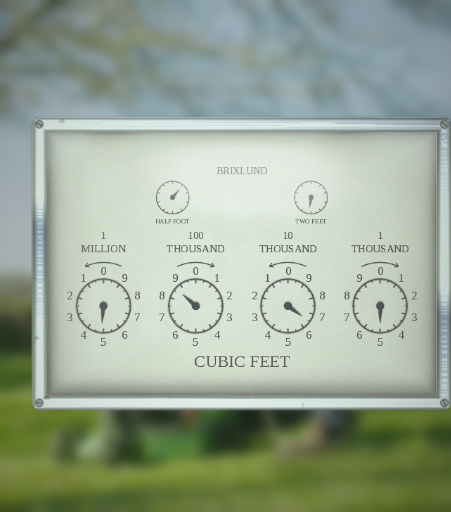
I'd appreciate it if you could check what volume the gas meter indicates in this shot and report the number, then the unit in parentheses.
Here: 486500 (ft³)
